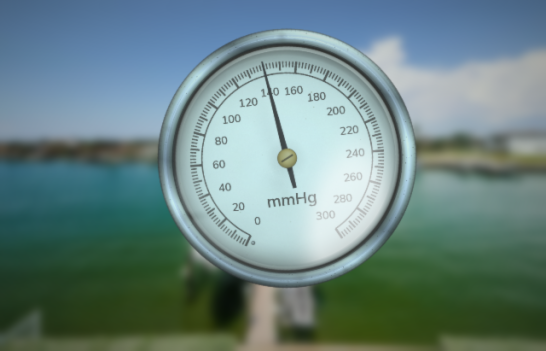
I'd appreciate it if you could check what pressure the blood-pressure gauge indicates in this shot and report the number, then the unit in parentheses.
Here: 140 (mmHg)
